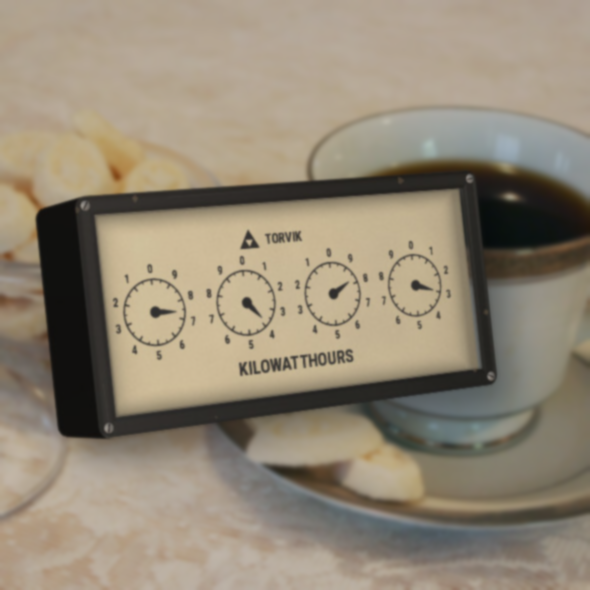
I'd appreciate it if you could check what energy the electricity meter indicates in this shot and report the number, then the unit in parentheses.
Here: 7383 (kWh)
